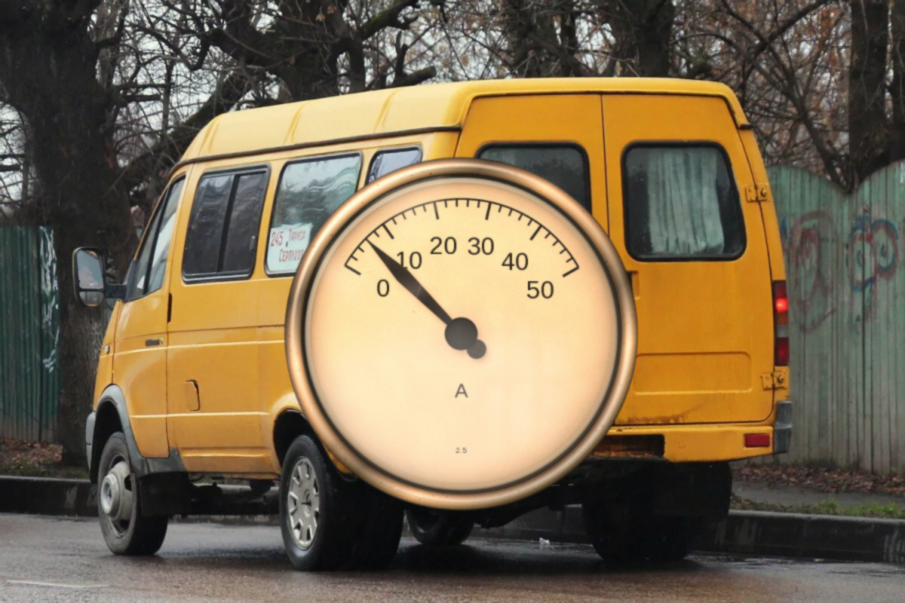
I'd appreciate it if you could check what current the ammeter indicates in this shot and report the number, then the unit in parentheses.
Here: 6 (A)
